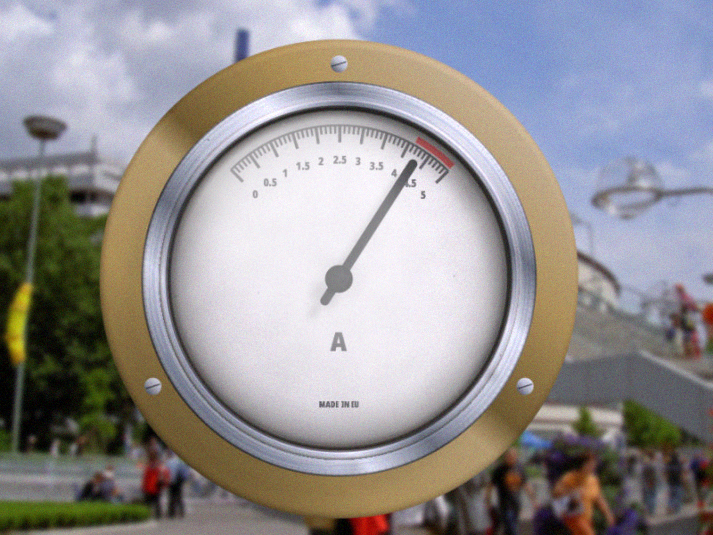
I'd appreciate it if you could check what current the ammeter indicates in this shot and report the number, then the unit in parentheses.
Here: 4.3 (A)
